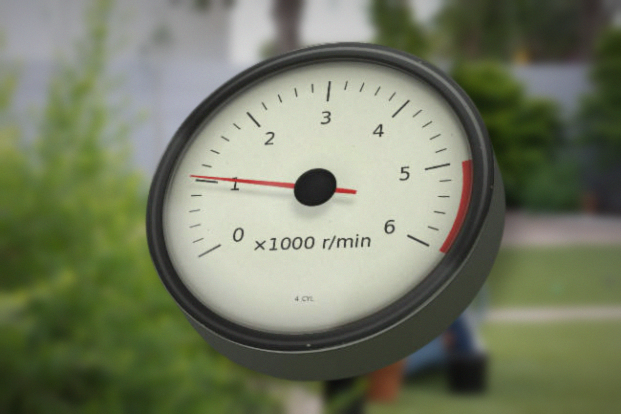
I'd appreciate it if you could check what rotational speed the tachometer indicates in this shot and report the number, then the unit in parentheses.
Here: 1000 (rpm)
